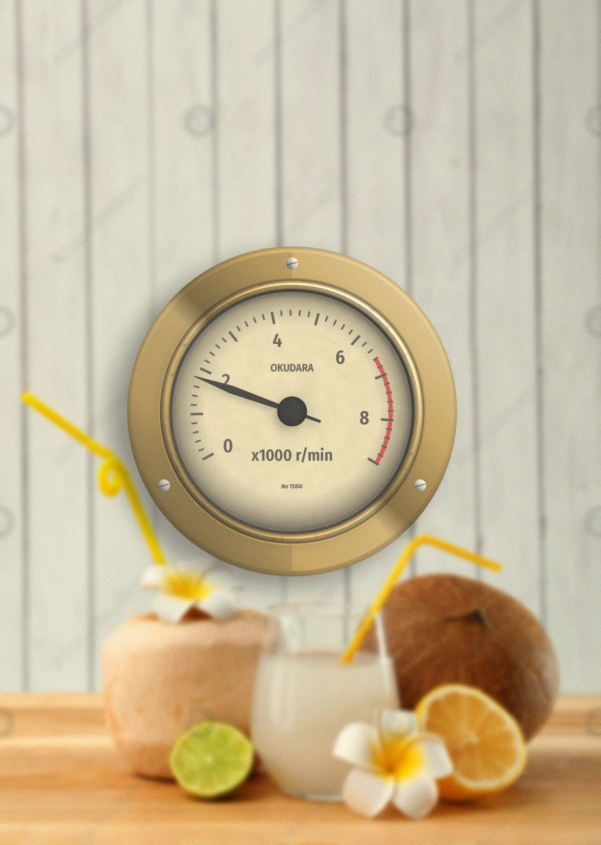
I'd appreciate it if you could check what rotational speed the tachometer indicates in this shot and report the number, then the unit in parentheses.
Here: 1800 (rpm)
